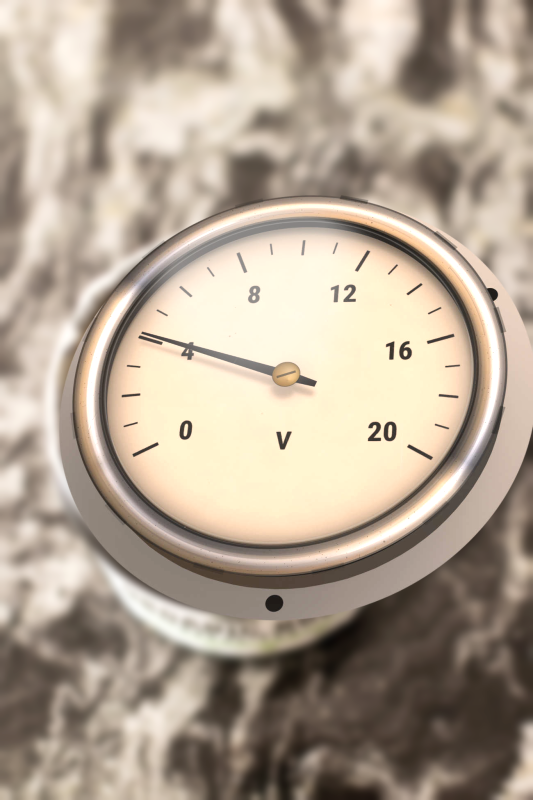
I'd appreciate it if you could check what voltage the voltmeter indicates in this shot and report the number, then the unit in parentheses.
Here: 4 (V)
